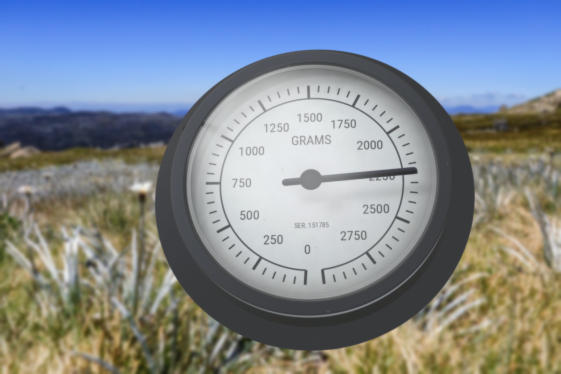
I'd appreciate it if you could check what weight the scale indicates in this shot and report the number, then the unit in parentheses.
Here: 2250 (g)
